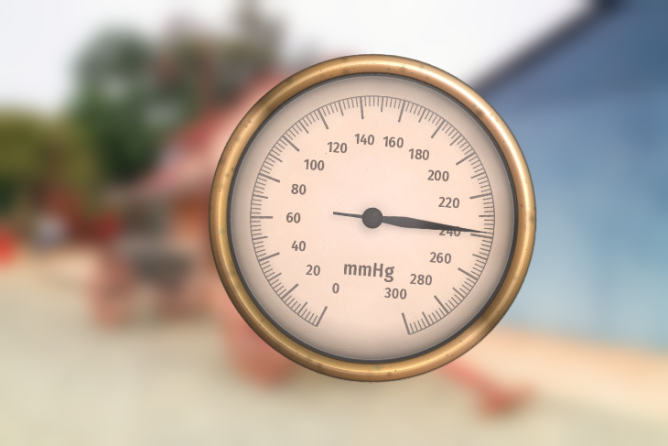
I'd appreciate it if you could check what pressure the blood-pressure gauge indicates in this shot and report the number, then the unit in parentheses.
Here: 238 (mmHg)
